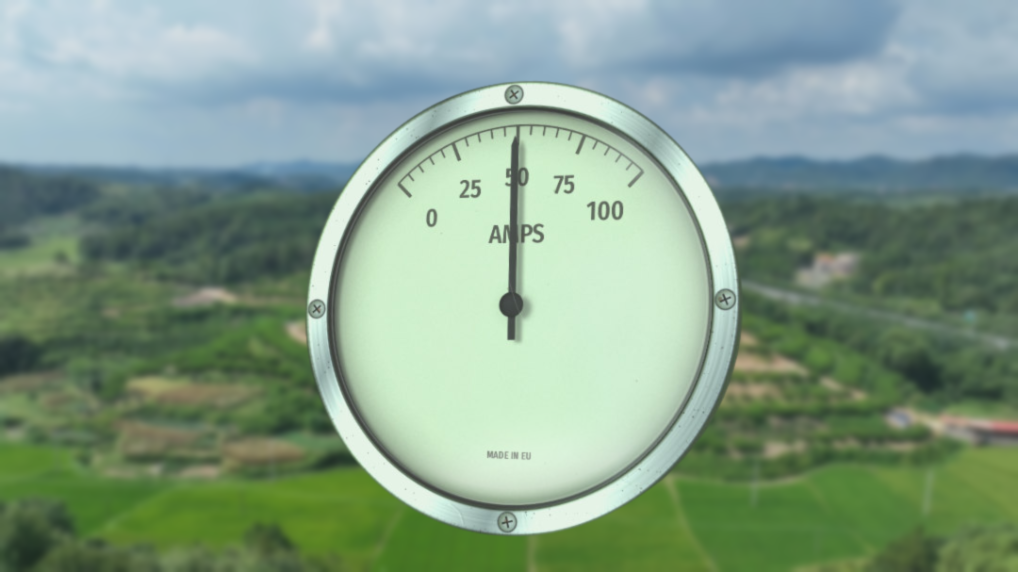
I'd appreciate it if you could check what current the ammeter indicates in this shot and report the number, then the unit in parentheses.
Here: 50 (A)
